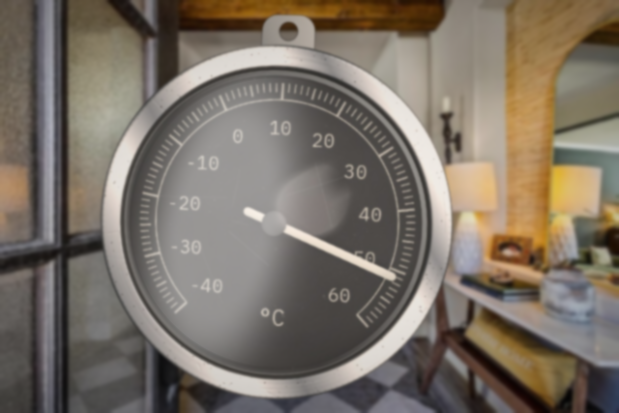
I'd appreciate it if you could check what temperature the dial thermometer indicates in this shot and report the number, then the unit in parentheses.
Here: 51 (°C)
